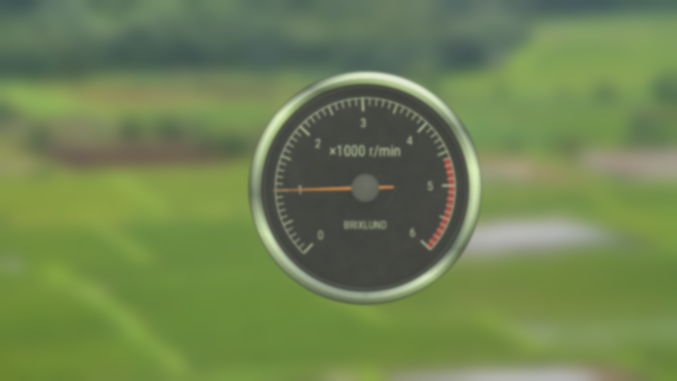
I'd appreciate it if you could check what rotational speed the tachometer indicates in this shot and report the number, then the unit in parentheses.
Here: 1000 (rpm)
